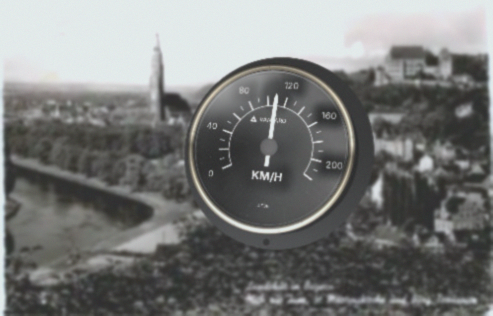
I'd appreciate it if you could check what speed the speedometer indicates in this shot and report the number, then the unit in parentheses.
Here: 110 (km/h)
